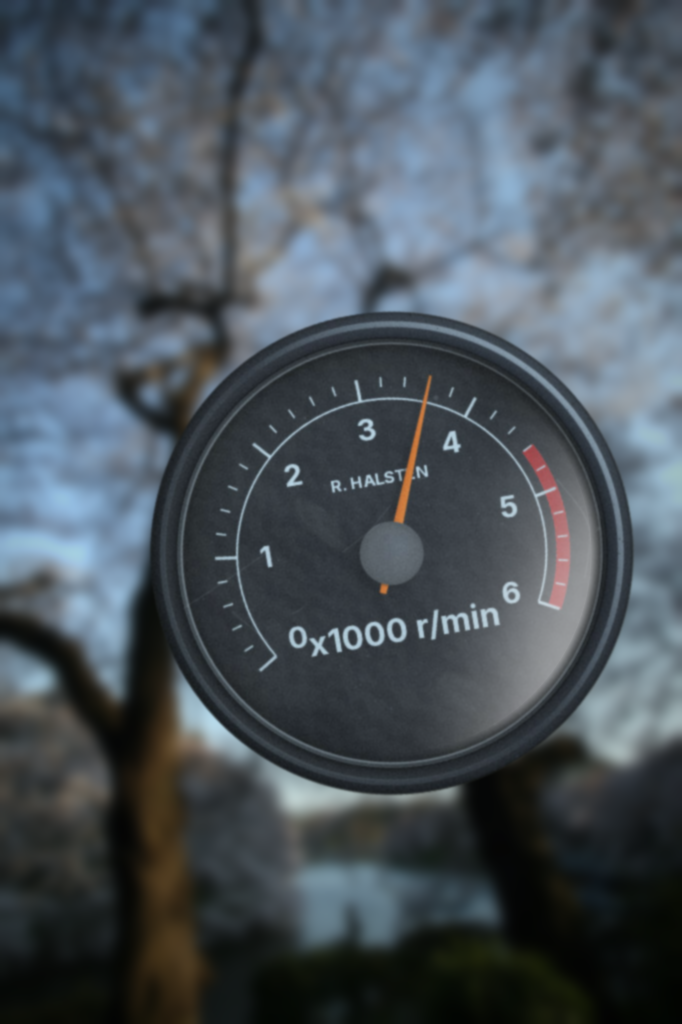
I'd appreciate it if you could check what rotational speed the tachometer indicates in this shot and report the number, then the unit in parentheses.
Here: 3600 (rpm)
